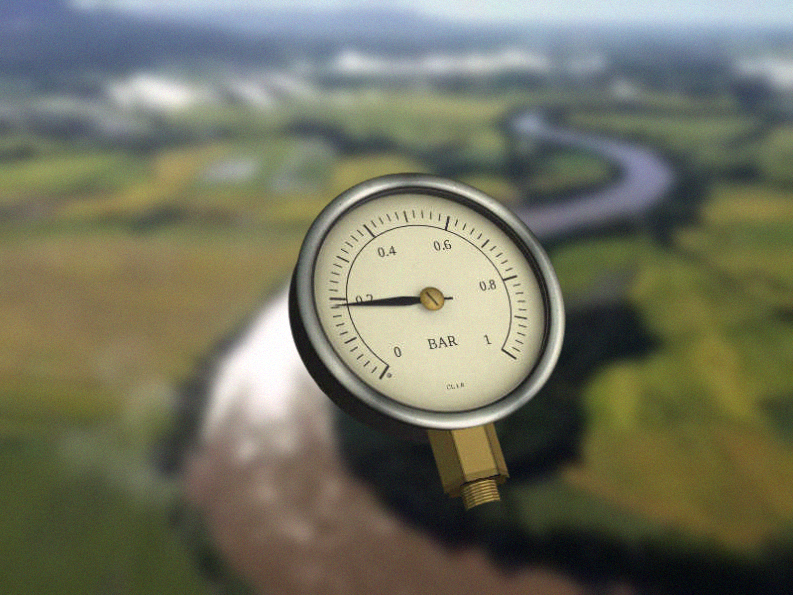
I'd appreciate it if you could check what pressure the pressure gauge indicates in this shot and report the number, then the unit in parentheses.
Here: 0.18 (bar)
